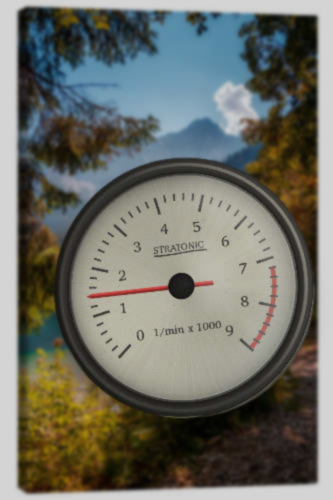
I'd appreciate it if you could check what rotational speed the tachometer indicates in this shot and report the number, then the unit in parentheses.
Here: 1400 (rpm)
